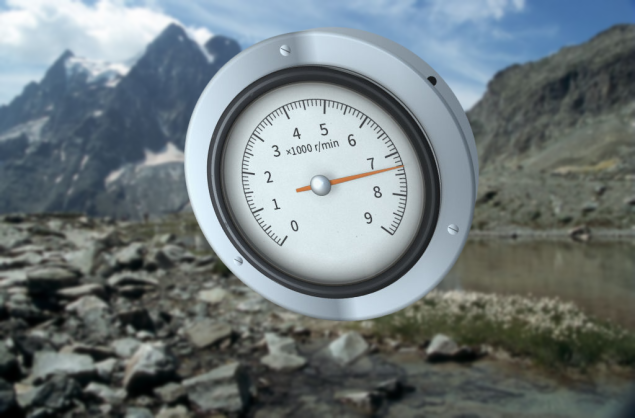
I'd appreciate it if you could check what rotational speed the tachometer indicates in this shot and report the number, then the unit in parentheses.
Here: 7300 (rpm)
